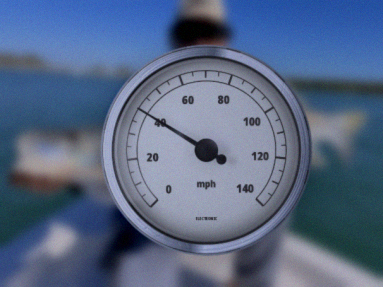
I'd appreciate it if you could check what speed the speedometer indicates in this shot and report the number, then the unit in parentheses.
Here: 40 (mph)
